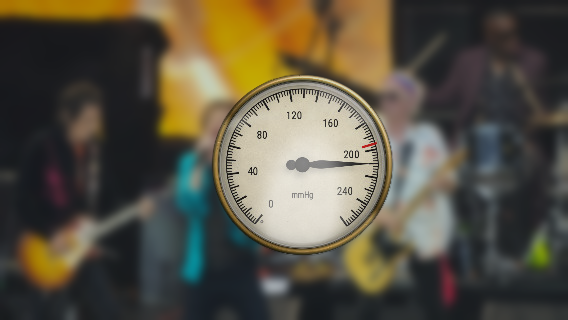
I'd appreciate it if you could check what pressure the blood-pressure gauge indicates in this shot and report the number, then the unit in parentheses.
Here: 210 (mmHg)
